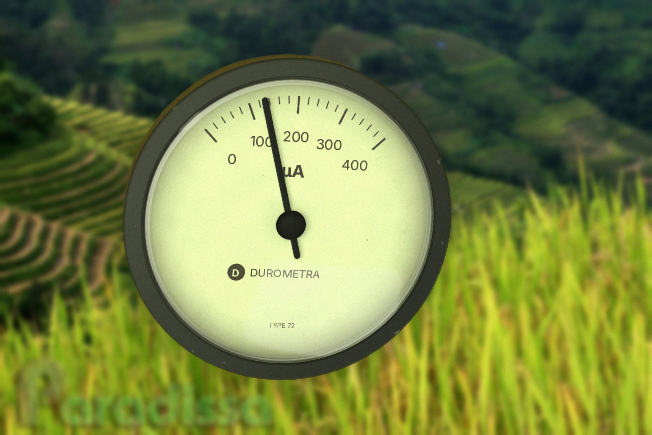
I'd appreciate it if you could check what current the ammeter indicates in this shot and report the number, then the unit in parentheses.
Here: 130 (µA)
